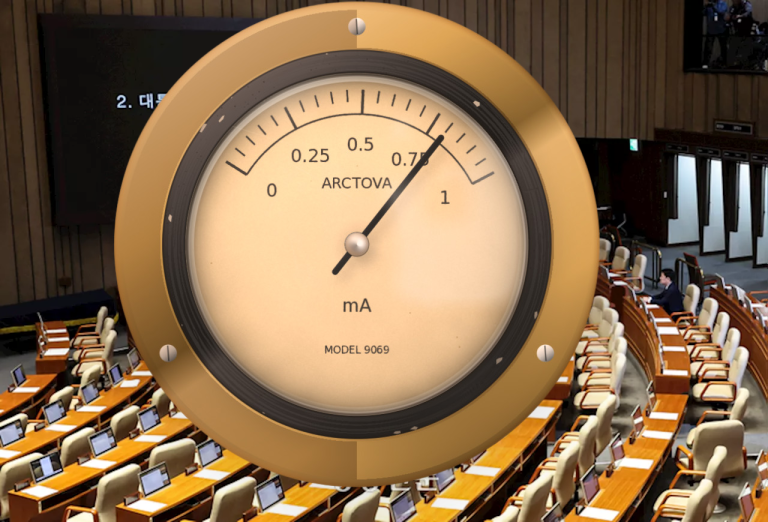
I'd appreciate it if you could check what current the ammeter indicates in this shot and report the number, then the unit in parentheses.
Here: 0.8 (mA)
